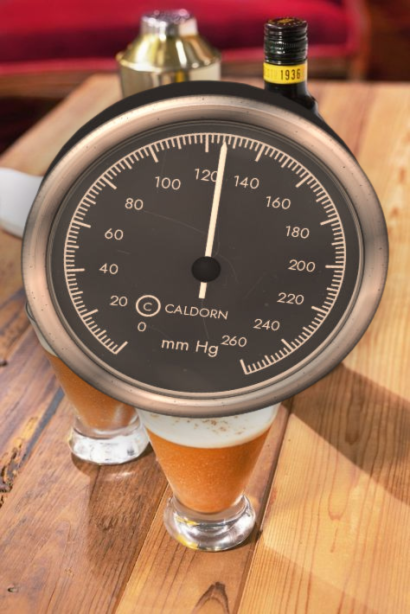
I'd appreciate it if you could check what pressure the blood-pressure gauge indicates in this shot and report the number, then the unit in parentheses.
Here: 126 (mmHg)
